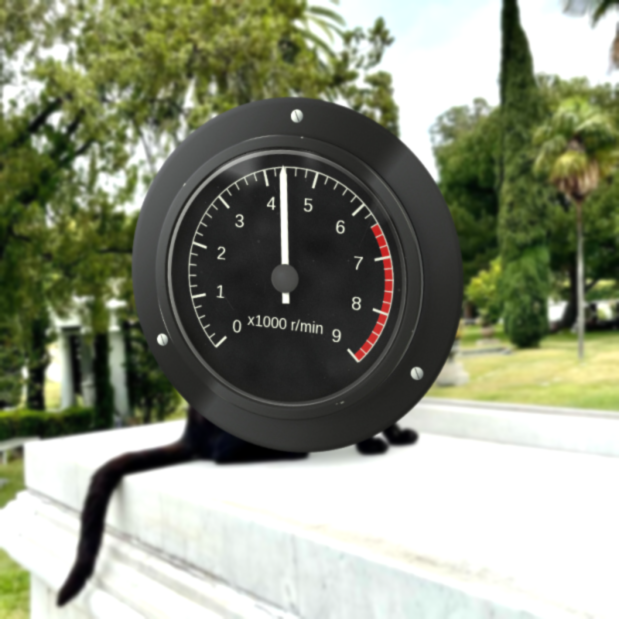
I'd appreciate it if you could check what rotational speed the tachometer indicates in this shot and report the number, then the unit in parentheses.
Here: 4400 (rpm)
